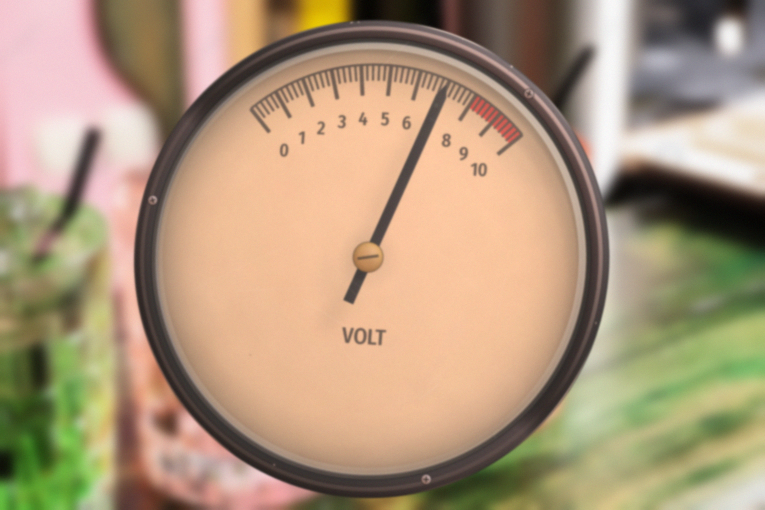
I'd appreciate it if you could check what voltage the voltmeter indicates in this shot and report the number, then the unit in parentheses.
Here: 7 (V)
